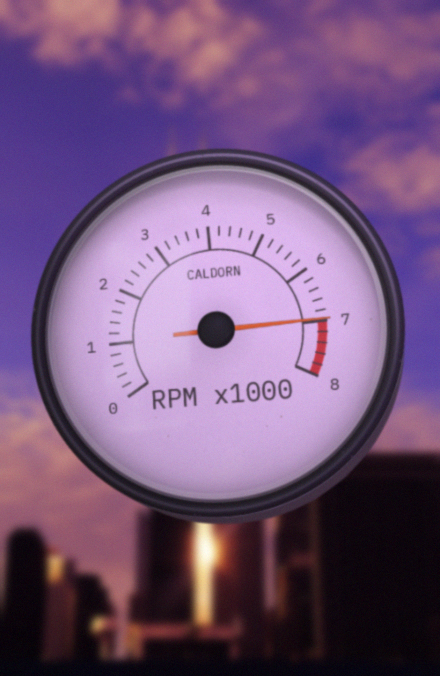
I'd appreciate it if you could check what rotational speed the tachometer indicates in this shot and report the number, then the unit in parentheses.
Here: 7000 (rpm)
